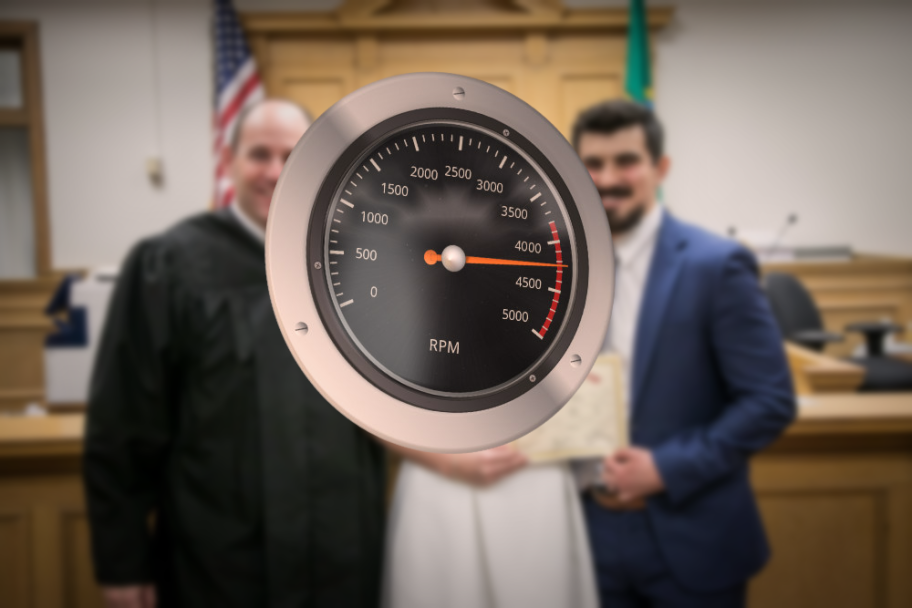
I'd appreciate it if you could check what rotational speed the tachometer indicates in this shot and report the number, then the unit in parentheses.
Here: 4250 (rpm)
